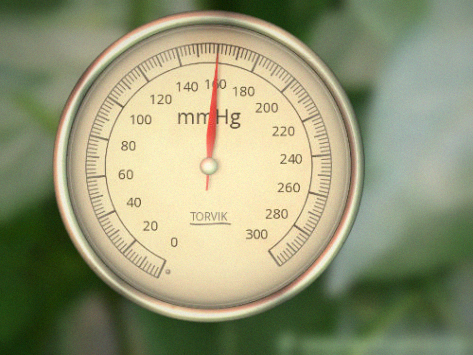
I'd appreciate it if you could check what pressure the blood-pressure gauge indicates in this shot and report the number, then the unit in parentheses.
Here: 160 (mmHg)
